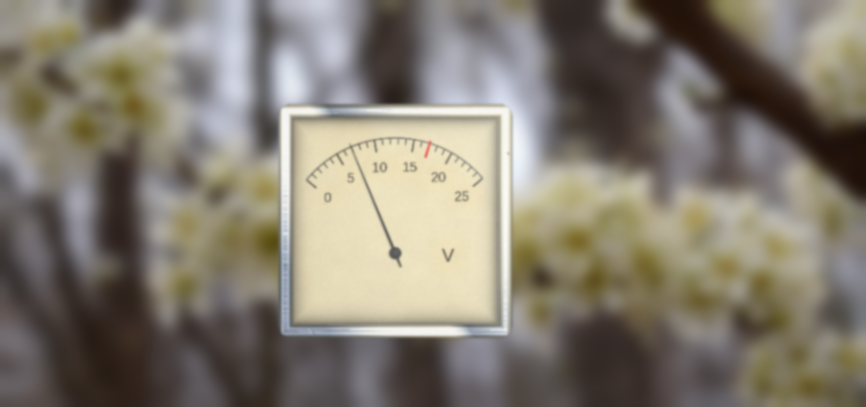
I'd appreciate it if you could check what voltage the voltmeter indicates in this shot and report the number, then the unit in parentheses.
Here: 7 (V)
